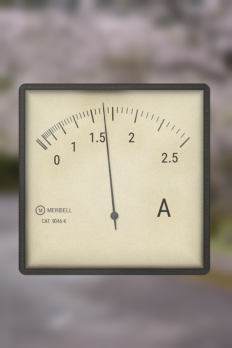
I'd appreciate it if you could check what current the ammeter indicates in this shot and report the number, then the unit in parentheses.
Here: 1.65 (A)
